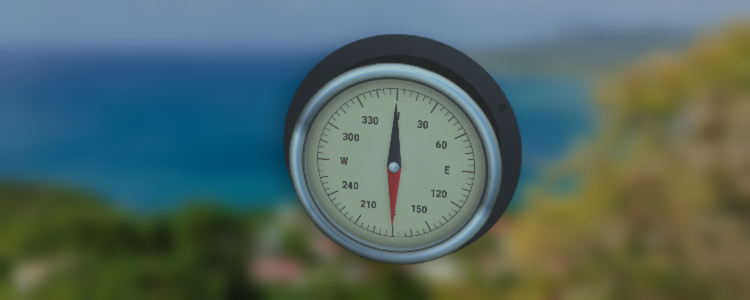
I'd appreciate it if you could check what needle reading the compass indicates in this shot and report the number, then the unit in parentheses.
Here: 180 (°)
